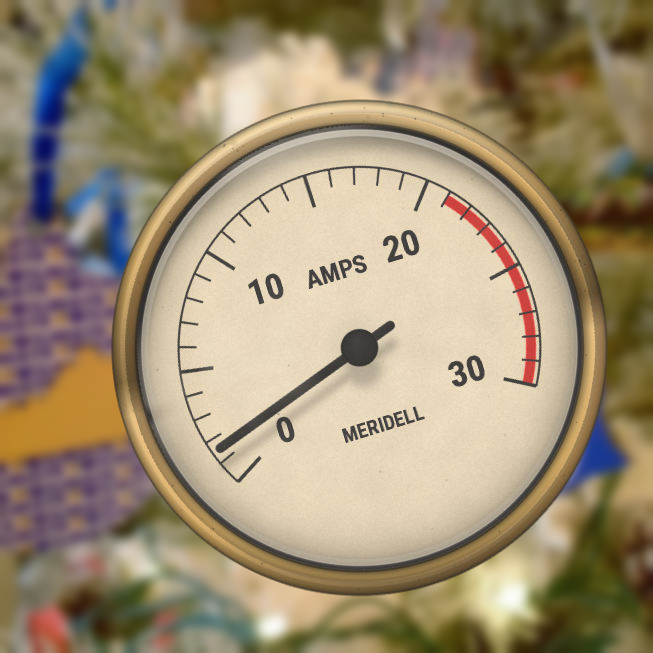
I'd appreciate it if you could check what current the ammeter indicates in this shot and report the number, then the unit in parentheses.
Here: 1.5 (A)
